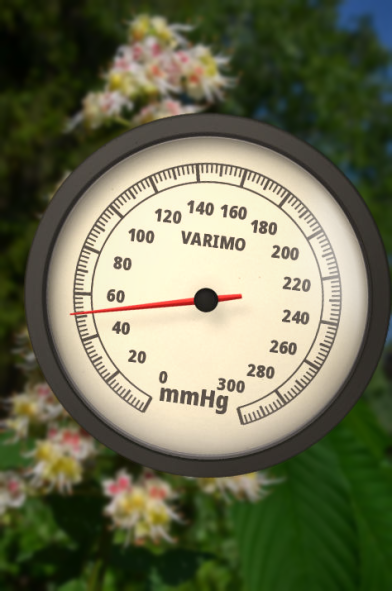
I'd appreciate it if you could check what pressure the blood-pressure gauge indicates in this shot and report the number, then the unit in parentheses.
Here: 52 (mmHg)
